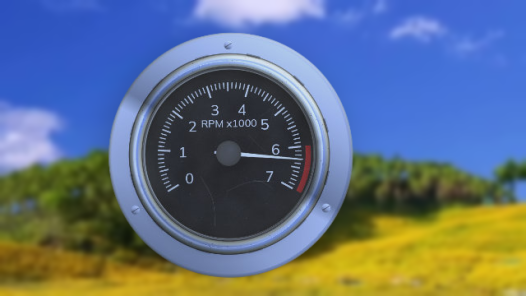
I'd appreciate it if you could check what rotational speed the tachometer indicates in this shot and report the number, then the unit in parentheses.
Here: 6300 (rpm)
